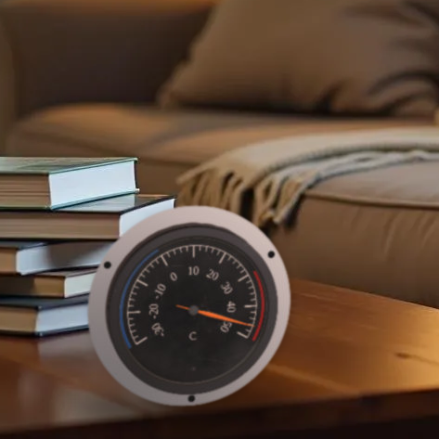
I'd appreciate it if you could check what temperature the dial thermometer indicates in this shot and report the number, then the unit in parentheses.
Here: 46 (°C)
